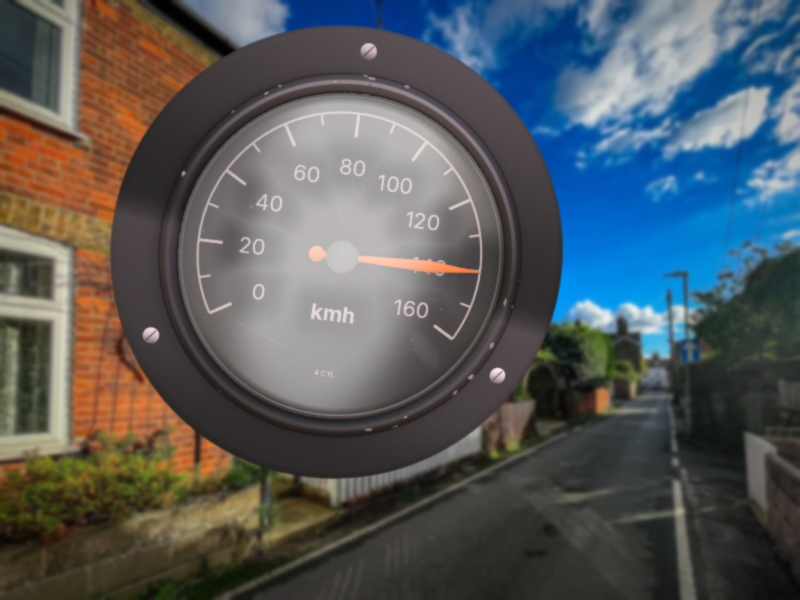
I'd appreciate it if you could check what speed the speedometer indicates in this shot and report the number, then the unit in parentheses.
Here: 140 (km/h)
